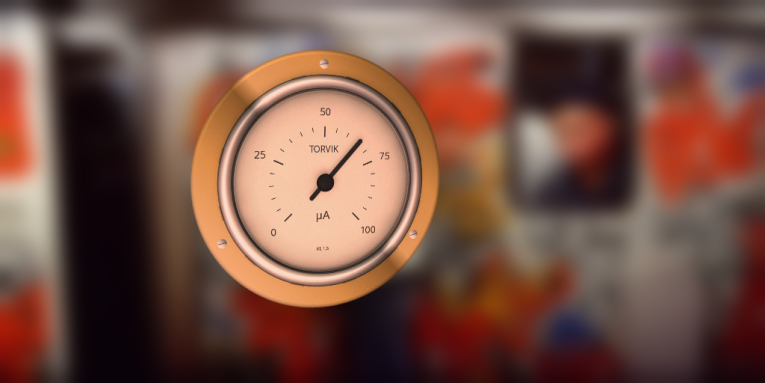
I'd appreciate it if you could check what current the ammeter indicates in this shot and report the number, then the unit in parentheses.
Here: 65 (µA)
